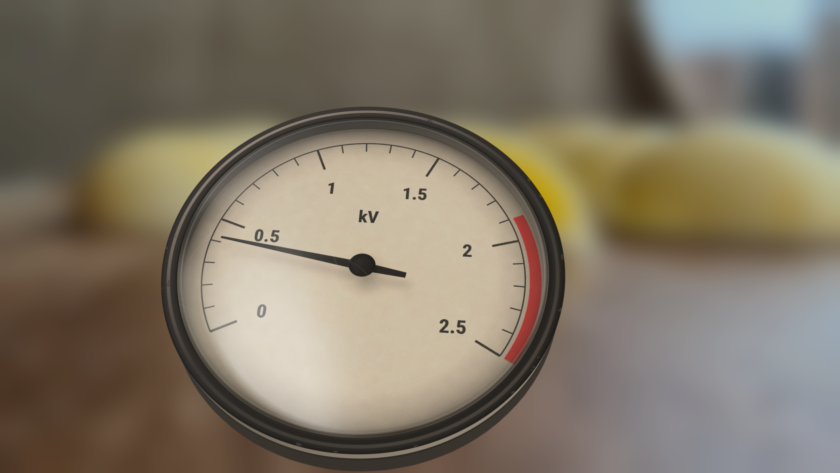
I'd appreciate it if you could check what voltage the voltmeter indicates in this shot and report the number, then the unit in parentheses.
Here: 0.4 (kV)
